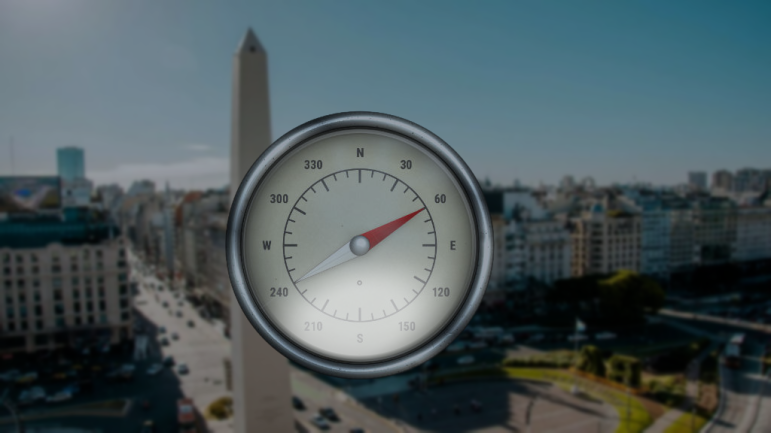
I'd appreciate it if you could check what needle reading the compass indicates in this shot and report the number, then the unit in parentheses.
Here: 60 (°)
